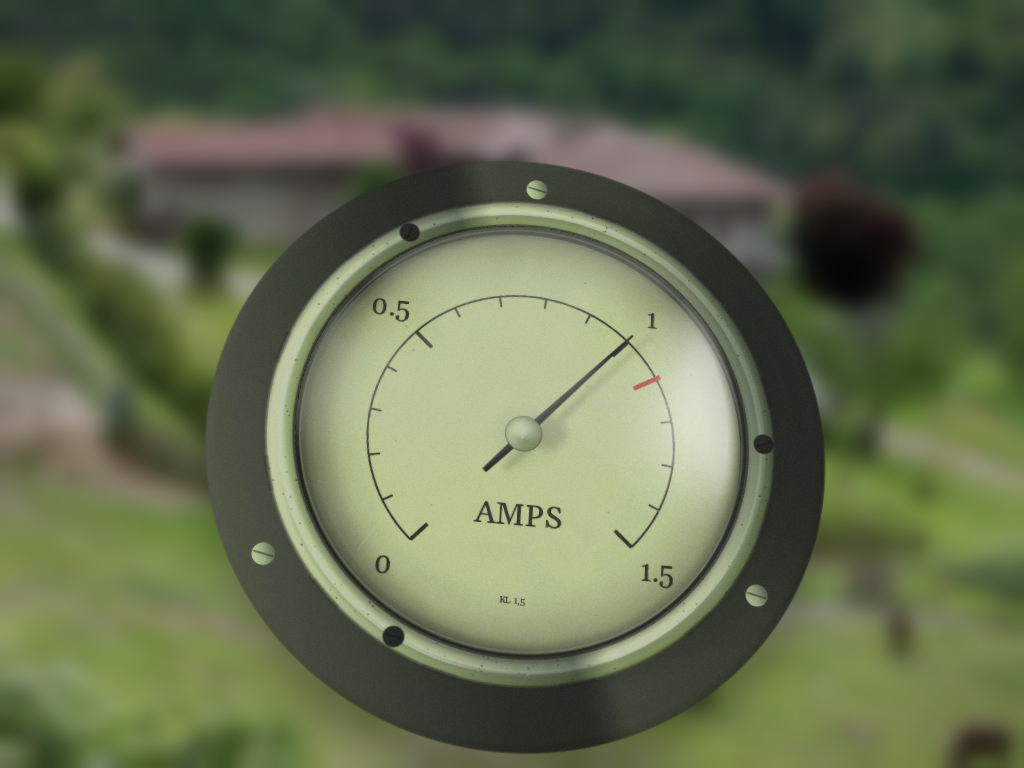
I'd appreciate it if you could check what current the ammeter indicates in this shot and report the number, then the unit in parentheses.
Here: 1 (A)
